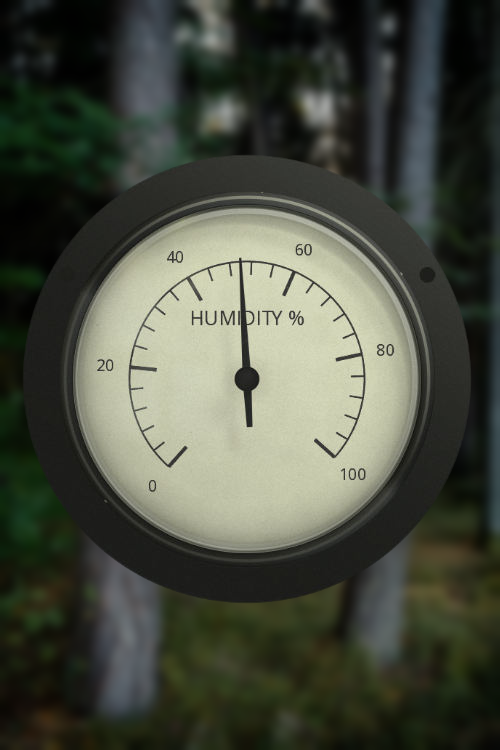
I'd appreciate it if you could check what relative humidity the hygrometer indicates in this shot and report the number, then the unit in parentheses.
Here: 50 (%)
